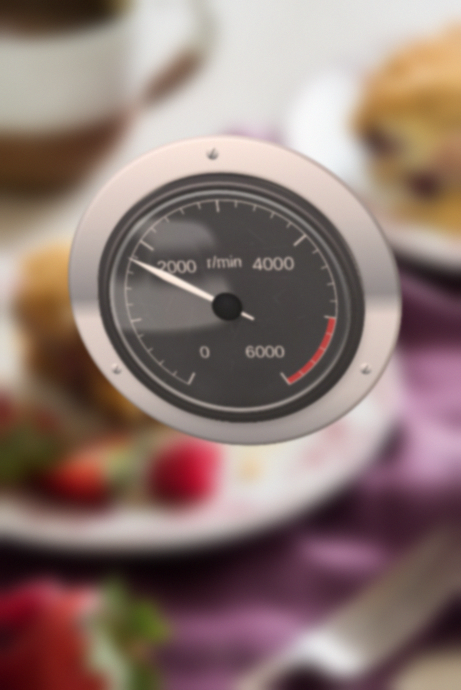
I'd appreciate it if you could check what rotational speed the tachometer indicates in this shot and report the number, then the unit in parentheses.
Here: 1800 (rpm)
